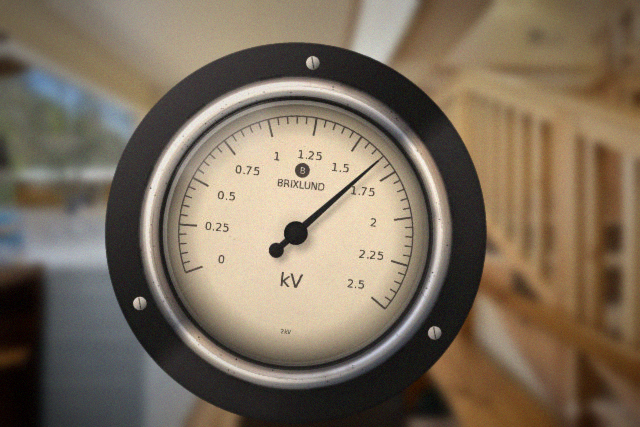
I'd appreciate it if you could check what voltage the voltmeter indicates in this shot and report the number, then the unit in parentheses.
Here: 1.65 (kV)
